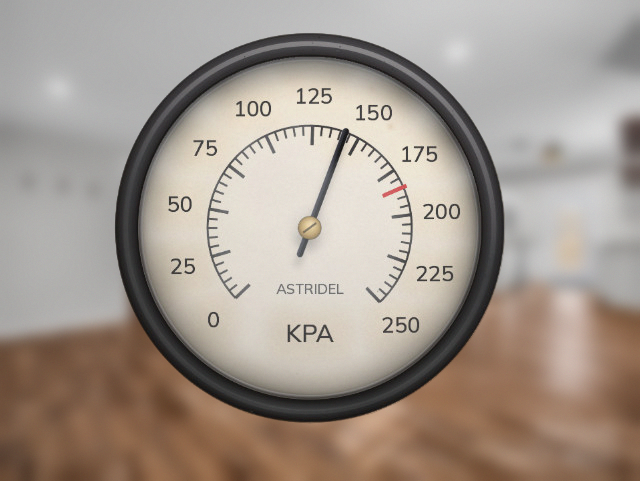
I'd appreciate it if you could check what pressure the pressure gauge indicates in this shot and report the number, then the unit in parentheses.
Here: 142.5 (kPa)
